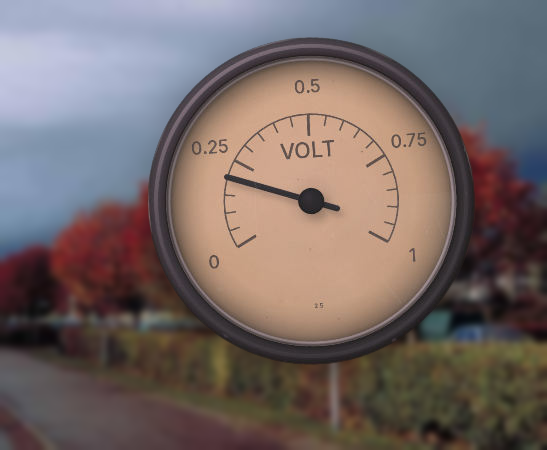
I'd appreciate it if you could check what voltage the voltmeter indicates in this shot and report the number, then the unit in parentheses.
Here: 0.2 (V)
